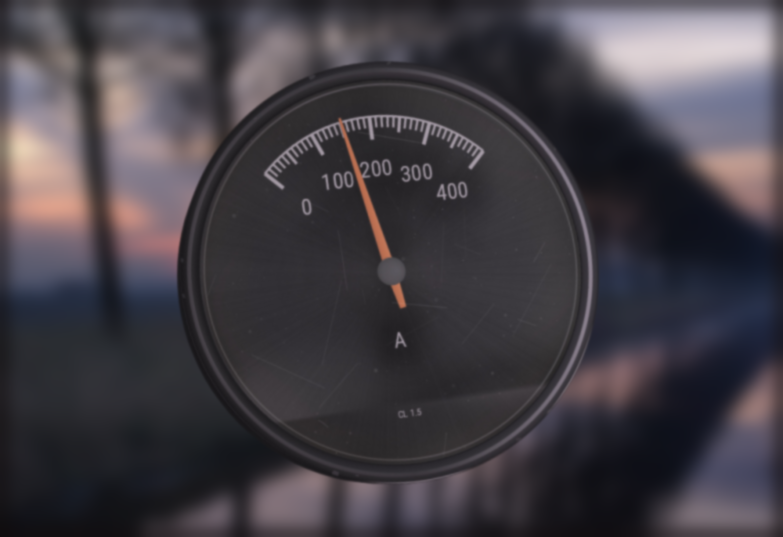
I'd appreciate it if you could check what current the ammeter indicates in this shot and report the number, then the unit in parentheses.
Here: 150 (A)
